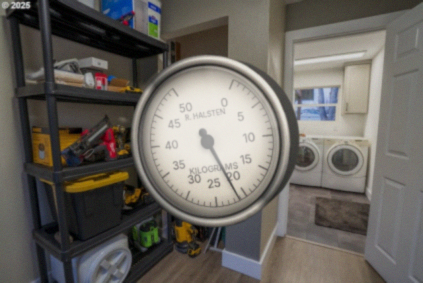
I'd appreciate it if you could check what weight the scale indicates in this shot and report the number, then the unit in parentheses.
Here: 21 (kg)
